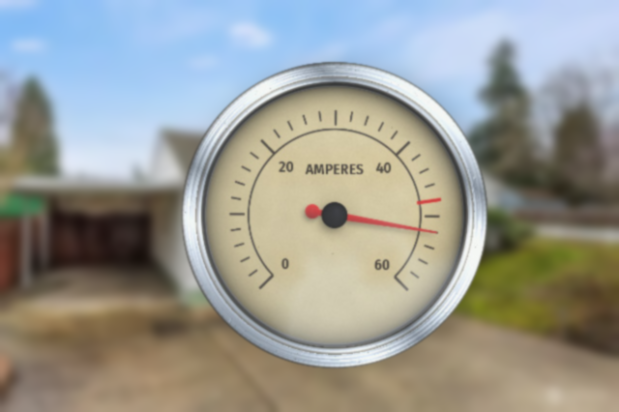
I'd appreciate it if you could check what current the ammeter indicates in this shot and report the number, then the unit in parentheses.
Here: 52 (A)
